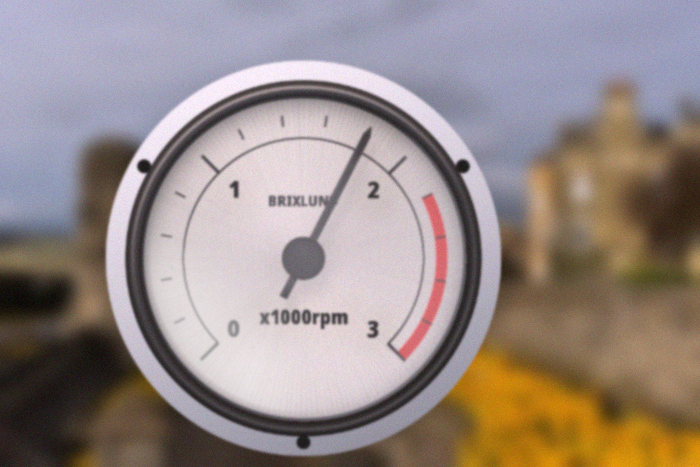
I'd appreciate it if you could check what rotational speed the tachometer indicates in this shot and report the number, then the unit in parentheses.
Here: 1800 (rpm)
